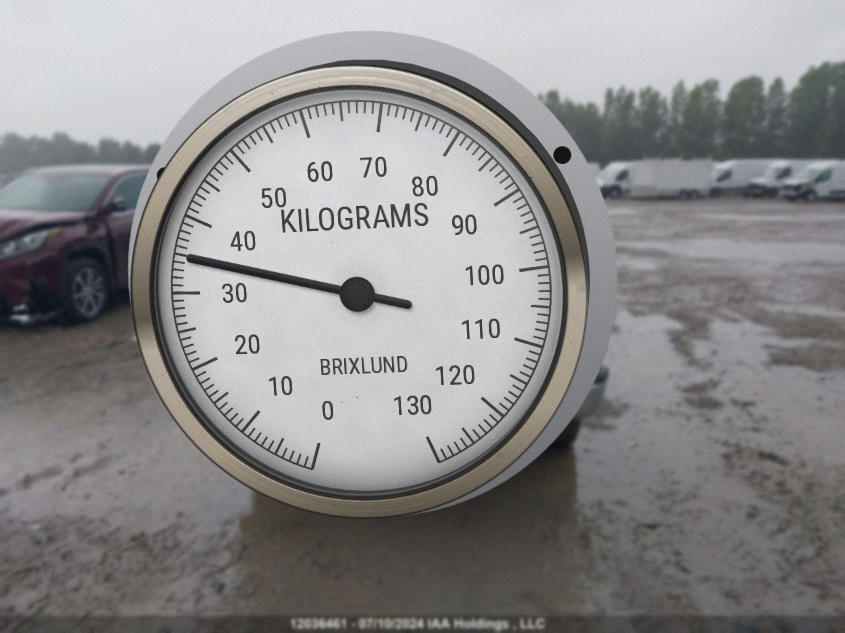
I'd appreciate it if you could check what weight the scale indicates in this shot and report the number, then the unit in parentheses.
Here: 35 (kg)
